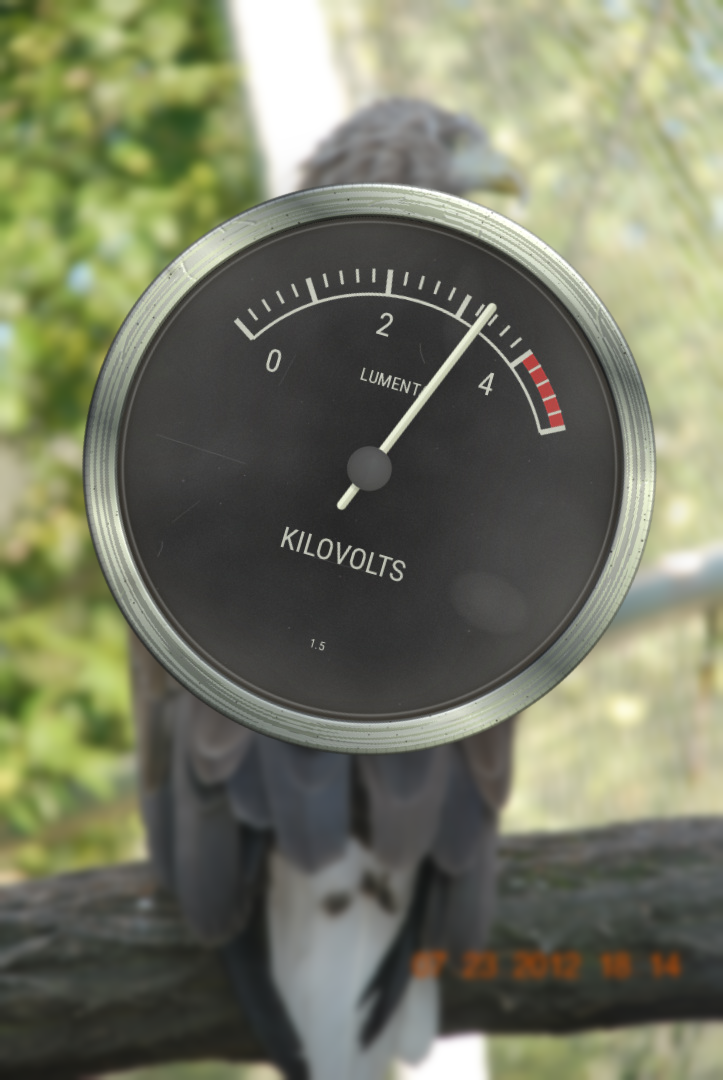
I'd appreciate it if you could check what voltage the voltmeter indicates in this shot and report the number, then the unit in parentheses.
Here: 3.3 (kV)
